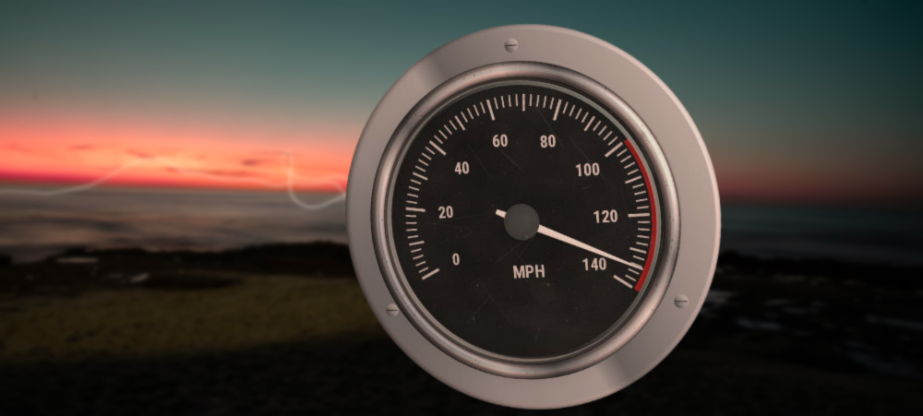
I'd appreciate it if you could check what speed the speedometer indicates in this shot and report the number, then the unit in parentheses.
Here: 134 (mph)
